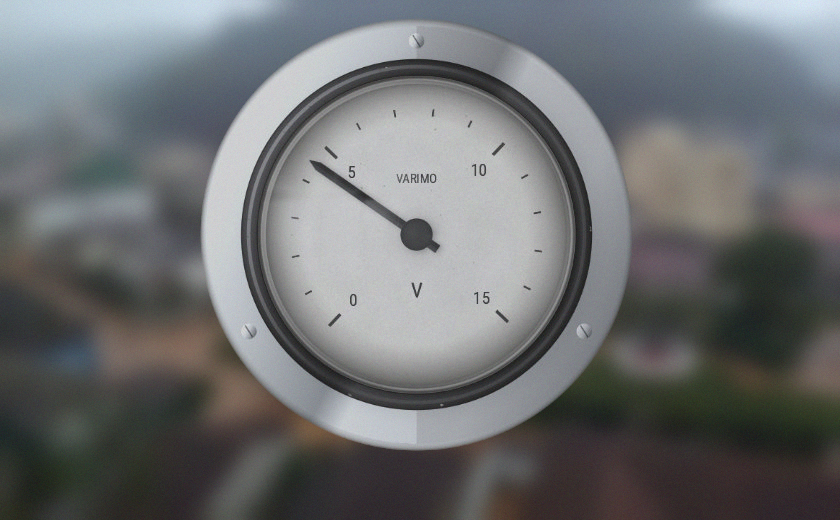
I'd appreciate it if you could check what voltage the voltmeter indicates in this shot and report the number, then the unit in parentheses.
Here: 4.5 (V)
